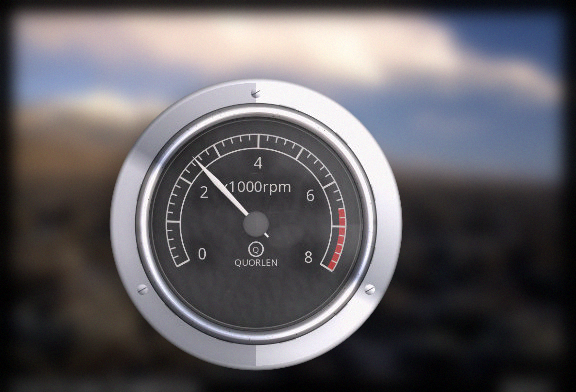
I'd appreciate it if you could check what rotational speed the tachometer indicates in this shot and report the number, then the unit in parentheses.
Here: 2500 (rpm)
